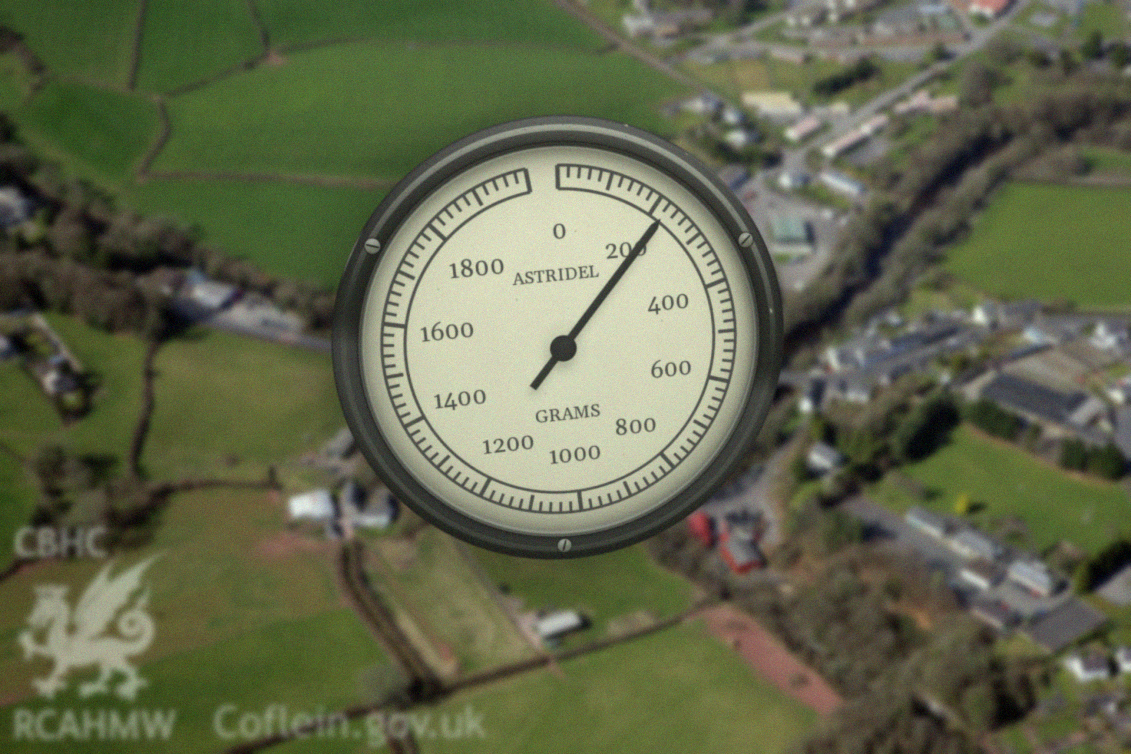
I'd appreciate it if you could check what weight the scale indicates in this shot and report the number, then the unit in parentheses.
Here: 220 (g)
